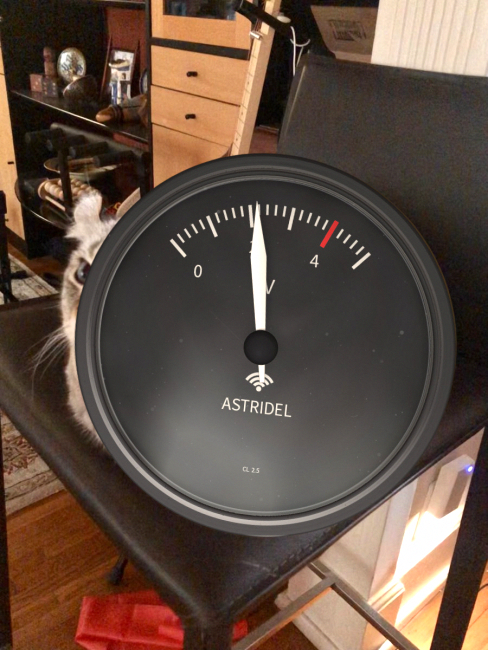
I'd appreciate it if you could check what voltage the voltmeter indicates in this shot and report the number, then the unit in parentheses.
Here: 2.2 (V)
